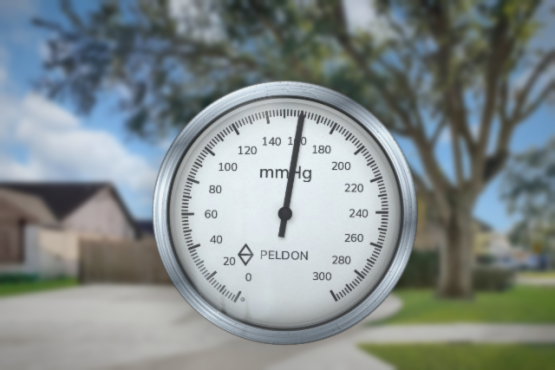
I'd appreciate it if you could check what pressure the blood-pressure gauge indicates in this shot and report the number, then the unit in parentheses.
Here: 160 (mmHg)
